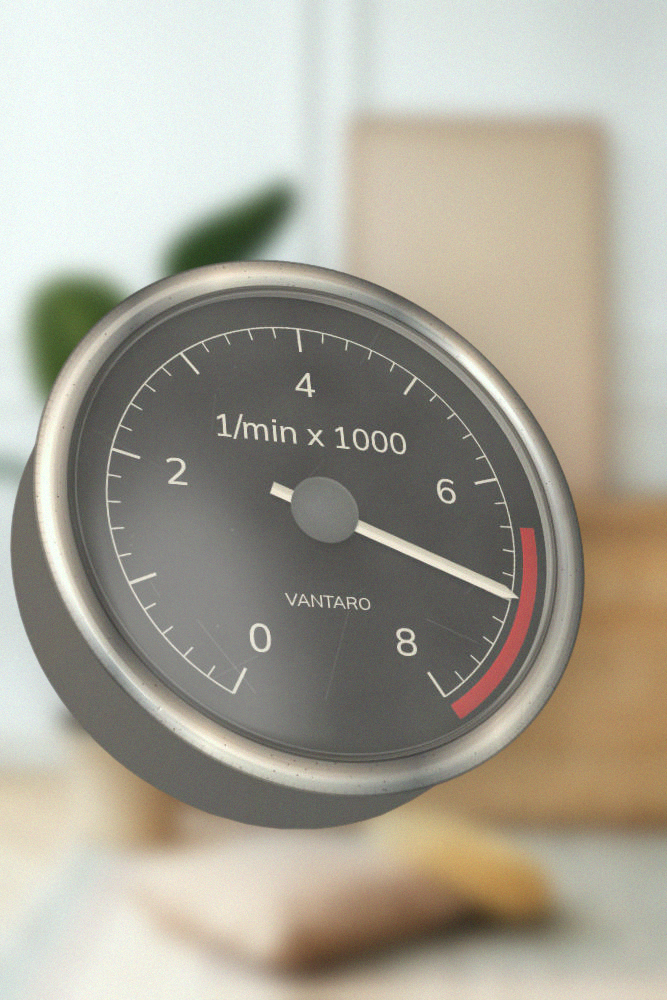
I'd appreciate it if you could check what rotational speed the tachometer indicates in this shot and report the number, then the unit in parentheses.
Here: 7000 (rpm)
